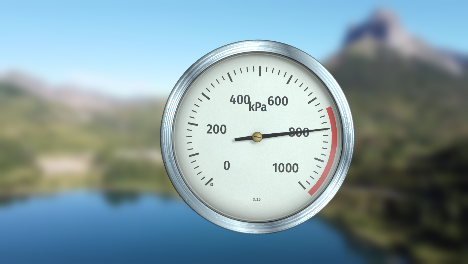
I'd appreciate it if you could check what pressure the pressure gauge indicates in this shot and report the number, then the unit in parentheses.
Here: 800 (kPa)
